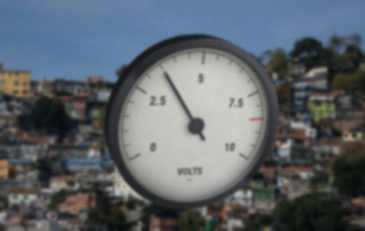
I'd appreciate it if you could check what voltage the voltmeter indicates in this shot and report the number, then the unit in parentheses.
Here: 3.5 (V)
